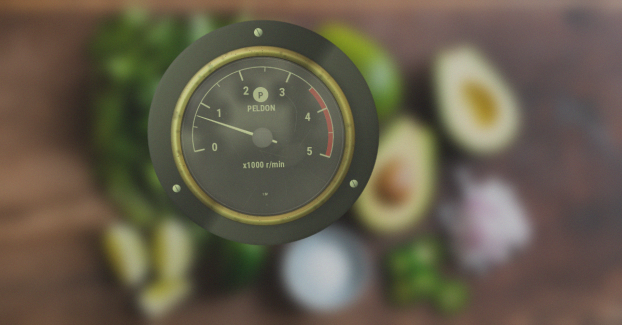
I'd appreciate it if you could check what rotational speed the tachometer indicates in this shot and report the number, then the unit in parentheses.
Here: 750 (rpm)
